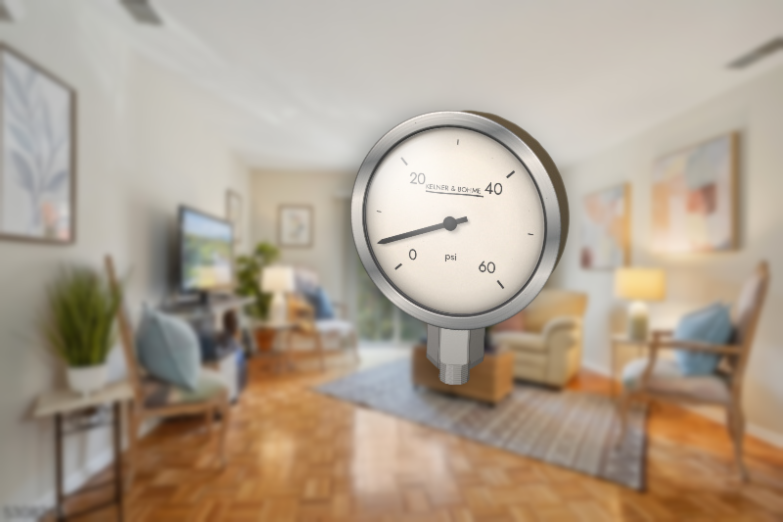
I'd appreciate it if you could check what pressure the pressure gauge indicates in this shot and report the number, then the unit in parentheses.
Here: 5 (psi)
